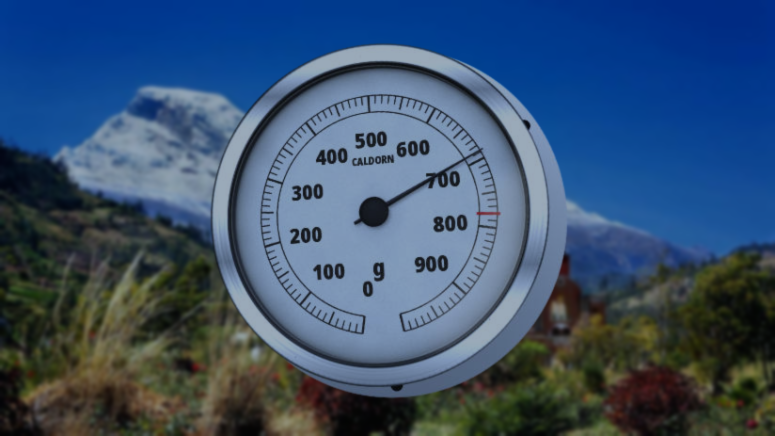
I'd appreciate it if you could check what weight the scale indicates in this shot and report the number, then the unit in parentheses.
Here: 690 (g)
